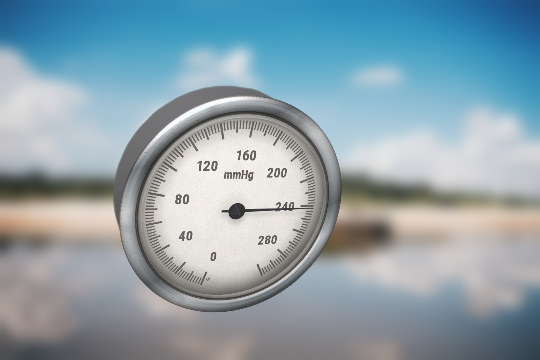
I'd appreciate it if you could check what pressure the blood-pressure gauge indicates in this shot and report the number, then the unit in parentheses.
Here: 240 (mmHg)
